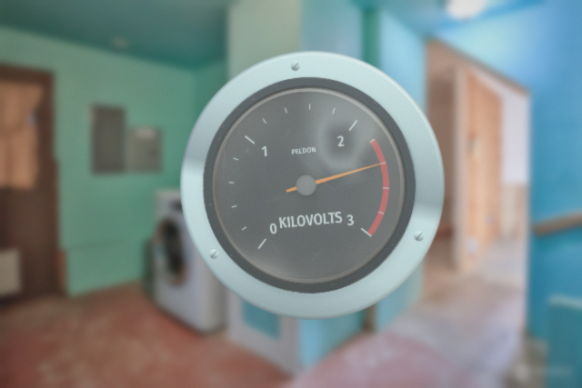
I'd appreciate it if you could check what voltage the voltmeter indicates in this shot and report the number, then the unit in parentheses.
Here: 2.4 (kV)
